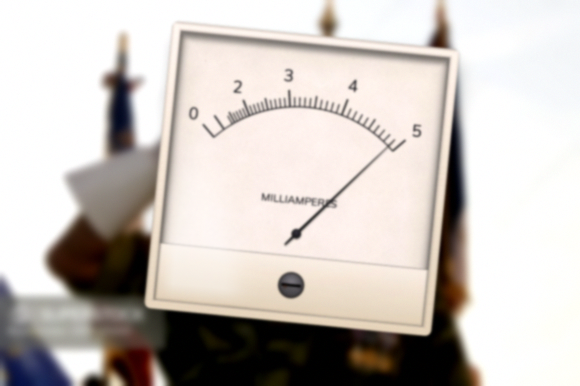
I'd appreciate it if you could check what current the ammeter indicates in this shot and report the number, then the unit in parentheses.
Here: 4.9 (mA)
